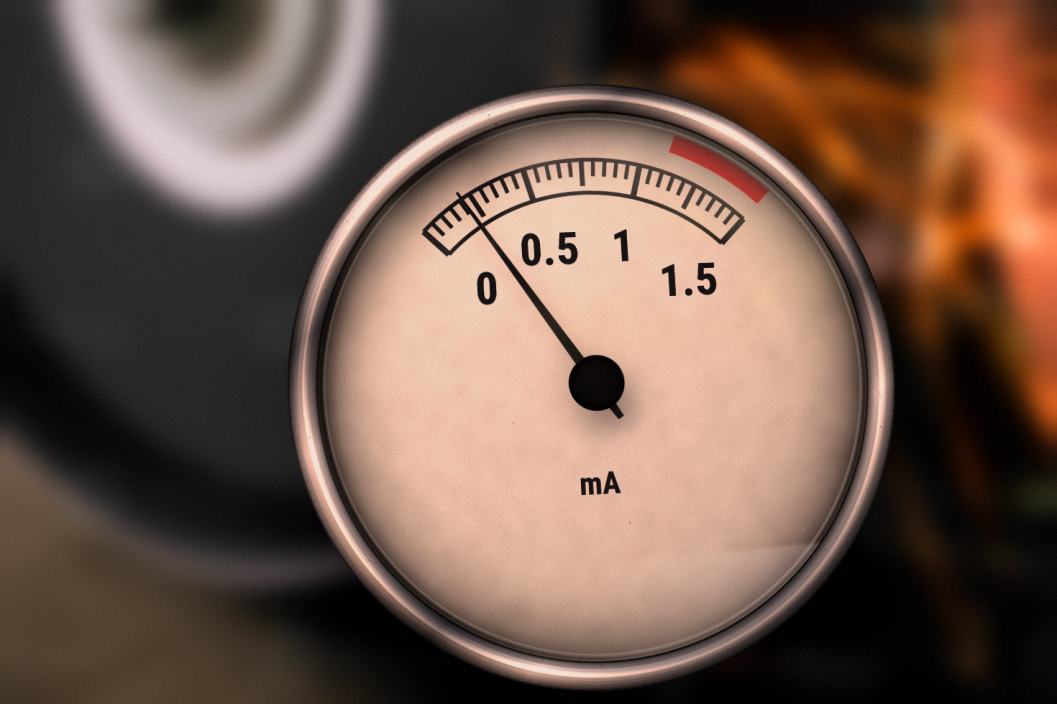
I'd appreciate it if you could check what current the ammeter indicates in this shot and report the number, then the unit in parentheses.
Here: 0.2 (mA)
